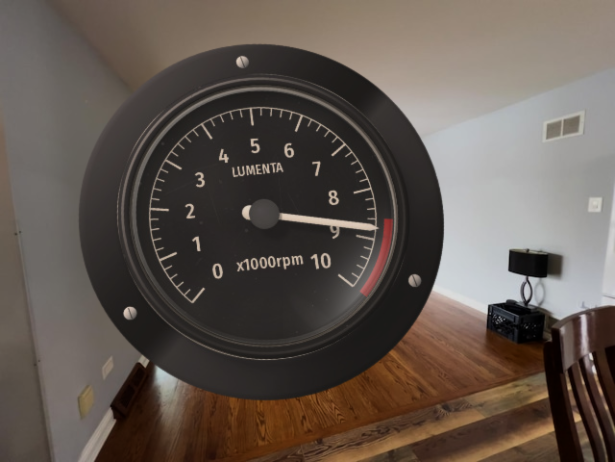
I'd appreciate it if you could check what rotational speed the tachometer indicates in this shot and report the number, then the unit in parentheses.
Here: 8800 (rpm)
